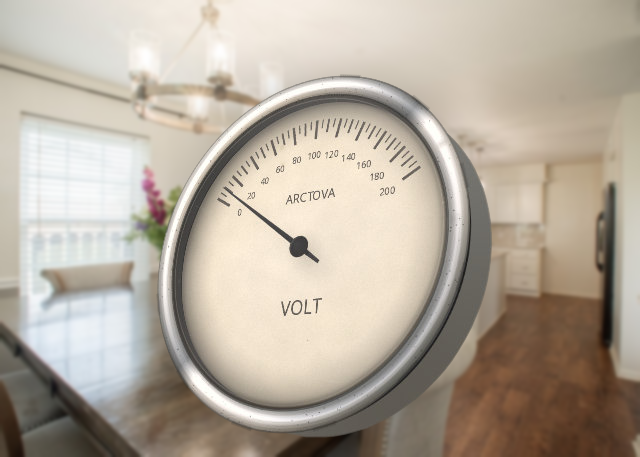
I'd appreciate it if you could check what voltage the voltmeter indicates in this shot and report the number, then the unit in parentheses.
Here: 10 (V)
